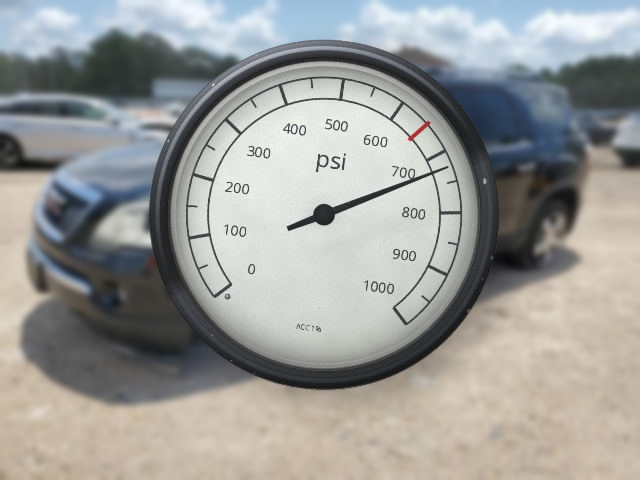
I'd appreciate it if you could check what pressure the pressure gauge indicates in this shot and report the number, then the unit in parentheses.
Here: 725 (psi)
